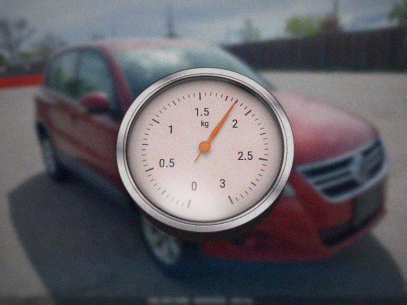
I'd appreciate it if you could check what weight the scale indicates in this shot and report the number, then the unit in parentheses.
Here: 1.85 (kg)
